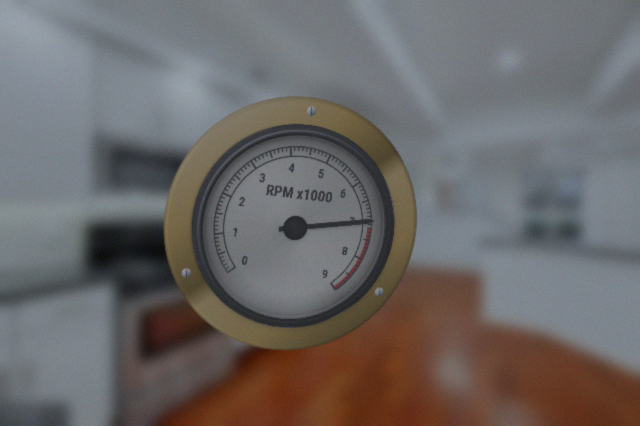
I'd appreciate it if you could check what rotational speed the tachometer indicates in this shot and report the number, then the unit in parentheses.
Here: 7000 (rpm)
